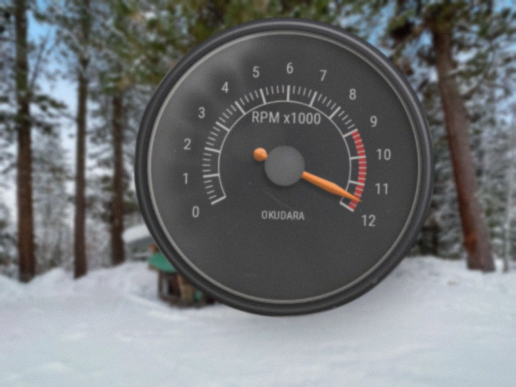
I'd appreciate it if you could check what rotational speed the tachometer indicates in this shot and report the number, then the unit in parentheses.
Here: 11600 (rpm)
